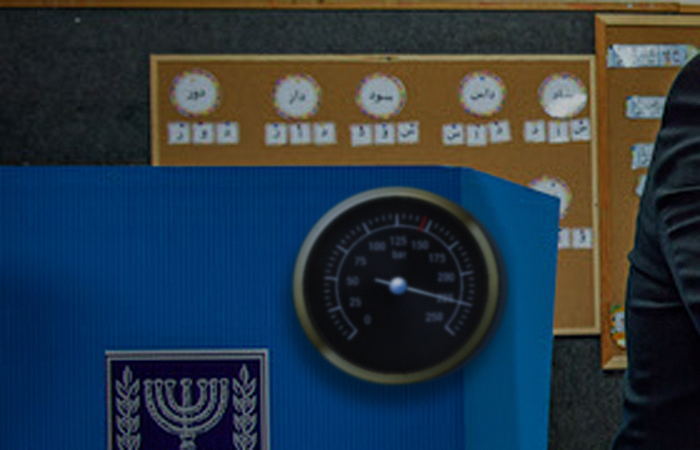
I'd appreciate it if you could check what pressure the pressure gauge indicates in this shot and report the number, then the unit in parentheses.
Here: 225 (bar)
